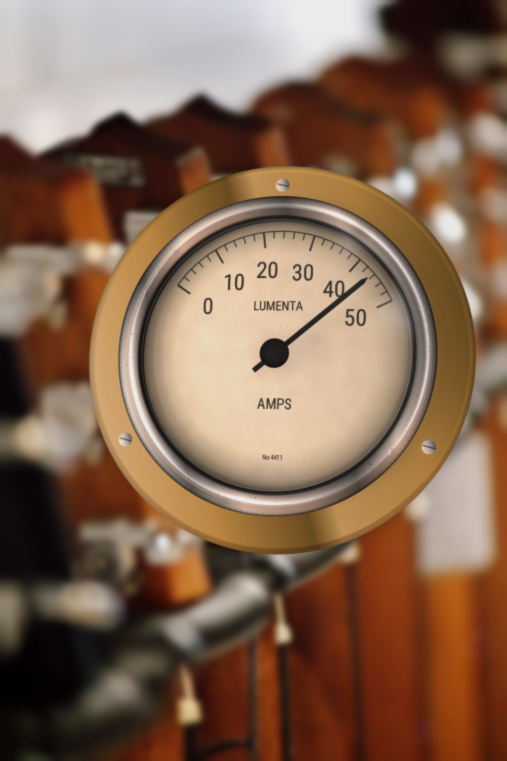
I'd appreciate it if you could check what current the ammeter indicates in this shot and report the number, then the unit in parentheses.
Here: 44 (A)
